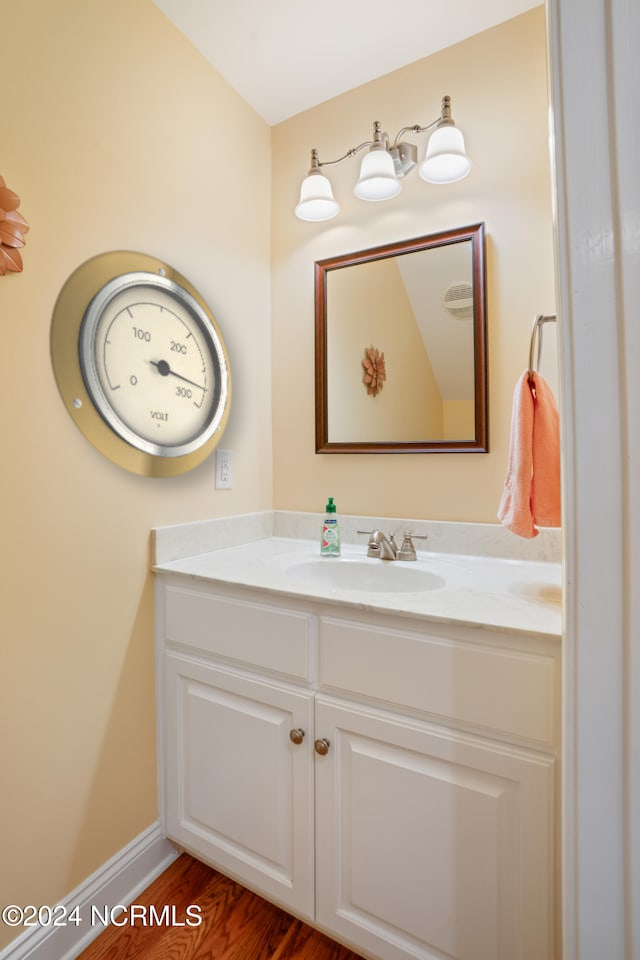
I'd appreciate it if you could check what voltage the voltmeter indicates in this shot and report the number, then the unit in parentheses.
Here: 275 (V)
